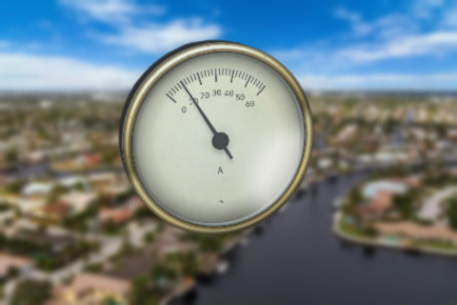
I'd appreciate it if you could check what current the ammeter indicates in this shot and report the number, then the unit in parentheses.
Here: 10 (A)
